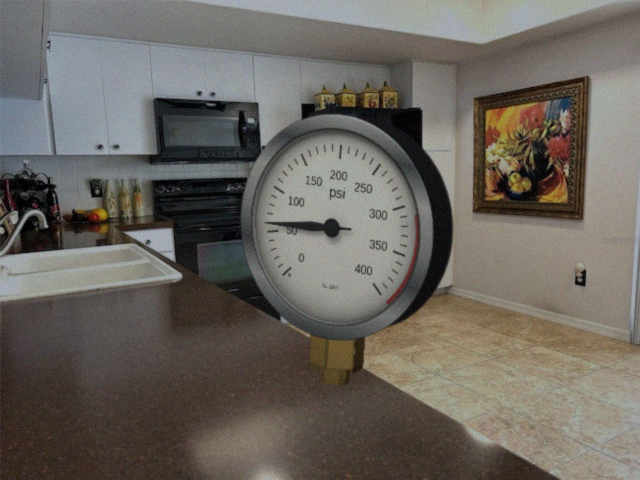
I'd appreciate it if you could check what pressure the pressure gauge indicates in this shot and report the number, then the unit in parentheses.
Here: 60 (psi)
